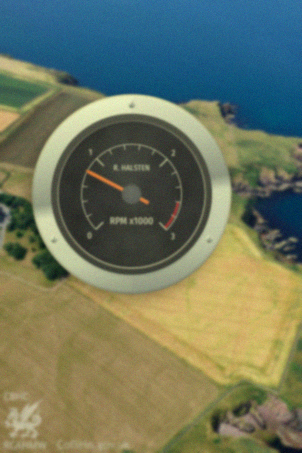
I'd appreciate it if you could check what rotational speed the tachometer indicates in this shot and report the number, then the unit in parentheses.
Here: 800 (rpm)
